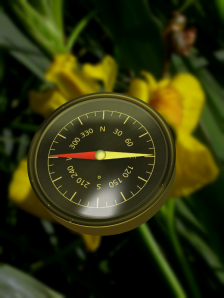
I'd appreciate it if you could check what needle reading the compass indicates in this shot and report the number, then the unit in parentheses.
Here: 270 (°)
